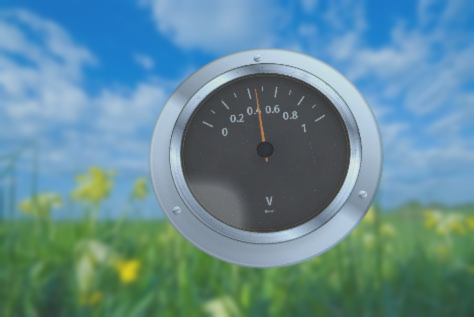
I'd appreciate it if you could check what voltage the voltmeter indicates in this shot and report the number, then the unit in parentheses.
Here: 0.45 (V)
